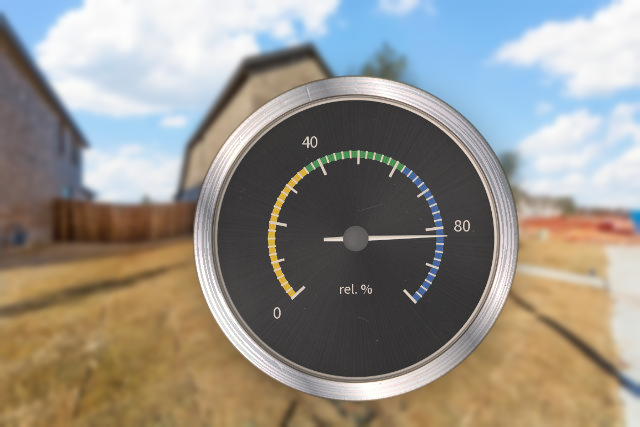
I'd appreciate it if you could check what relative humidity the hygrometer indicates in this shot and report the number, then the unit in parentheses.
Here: 82 (%)
